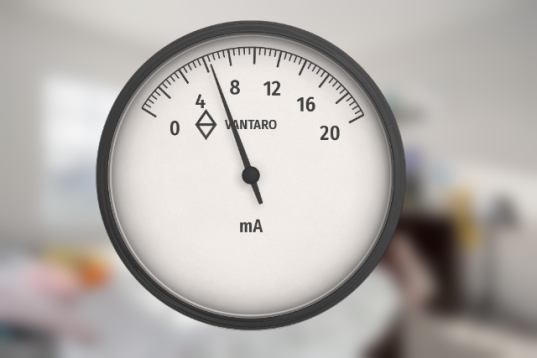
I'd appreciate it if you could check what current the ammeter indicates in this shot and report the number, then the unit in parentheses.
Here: 6.4 (mA)
